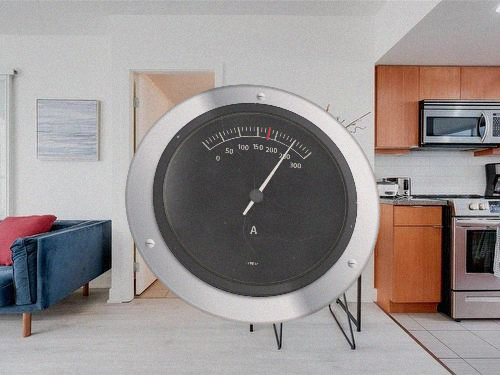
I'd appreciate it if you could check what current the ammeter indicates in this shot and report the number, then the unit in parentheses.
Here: 250 (A)
